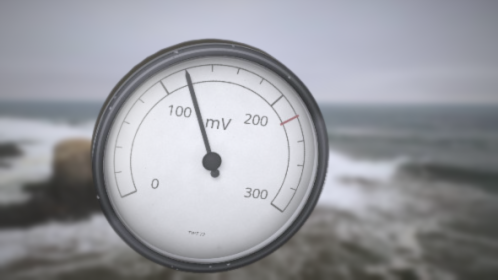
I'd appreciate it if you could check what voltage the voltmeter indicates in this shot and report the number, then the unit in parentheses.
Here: 120 (mV)
